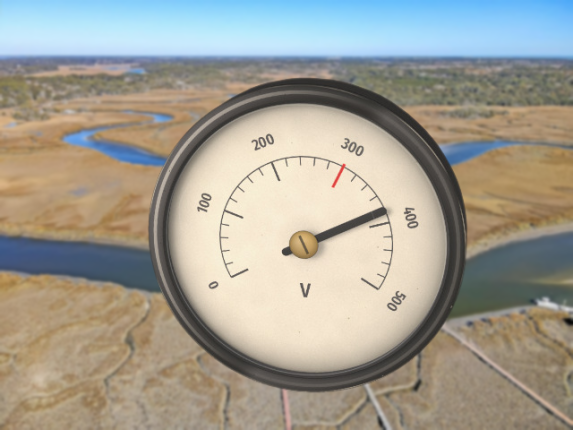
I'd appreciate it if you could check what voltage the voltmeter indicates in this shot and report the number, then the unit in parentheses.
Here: 380 (V)
